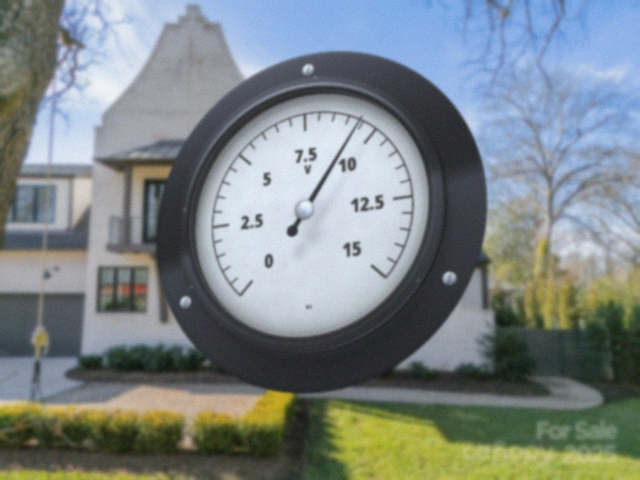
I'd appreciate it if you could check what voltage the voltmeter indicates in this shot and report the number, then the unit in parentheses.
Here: 9.5 (V)
